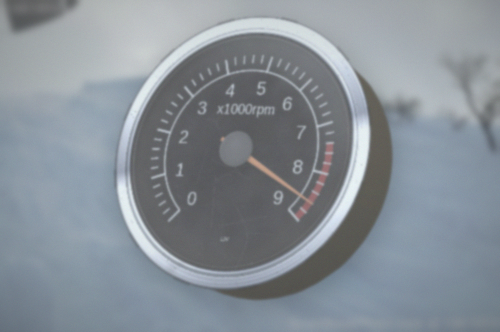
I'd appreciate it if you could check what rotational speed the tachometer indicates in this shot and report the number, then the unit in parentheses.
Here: 8600 (rpm)
